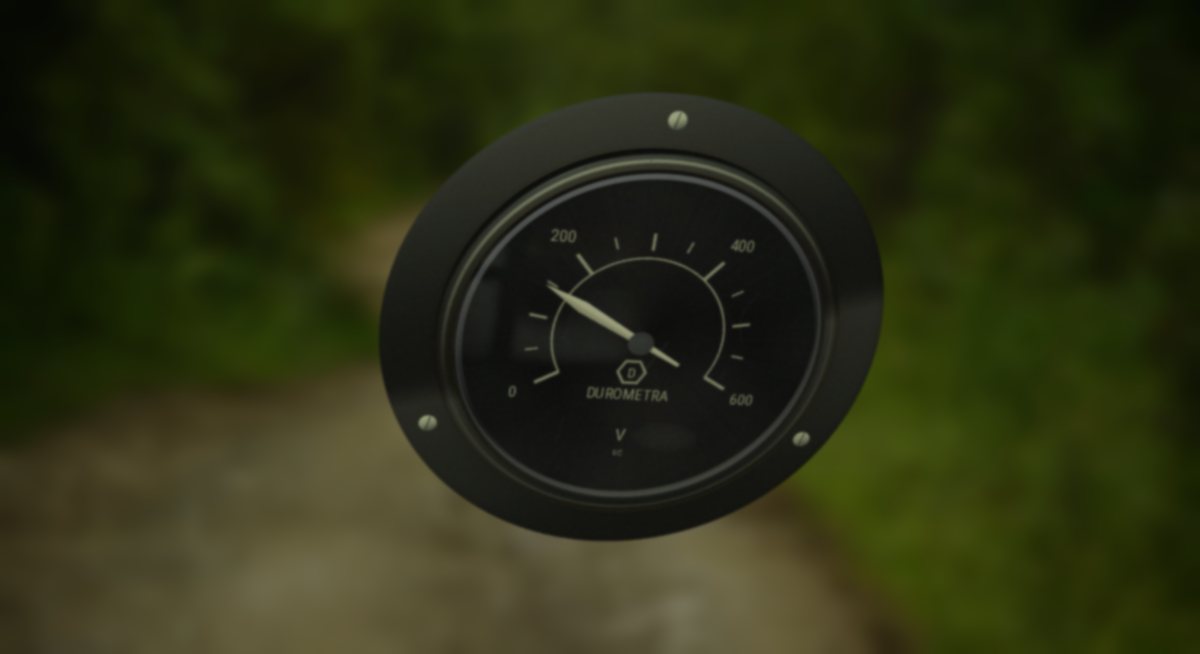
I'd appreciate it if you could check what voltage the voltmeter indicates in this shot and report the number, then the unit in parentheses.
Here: 150 (V)
